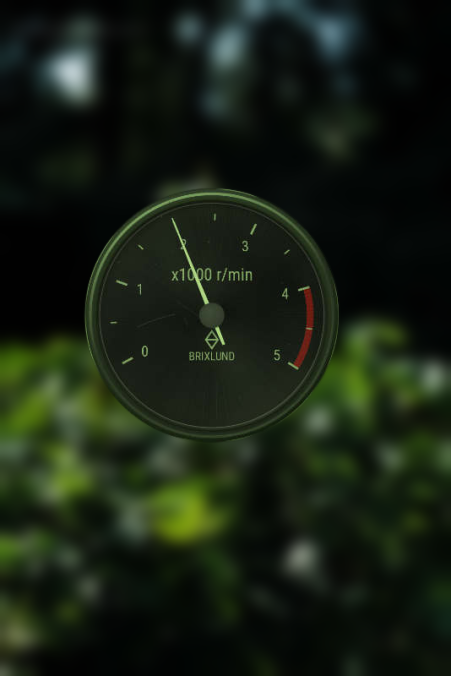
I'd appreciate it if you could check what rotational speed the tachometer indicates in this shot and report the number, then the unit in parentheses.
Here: 2000 (rpm)
